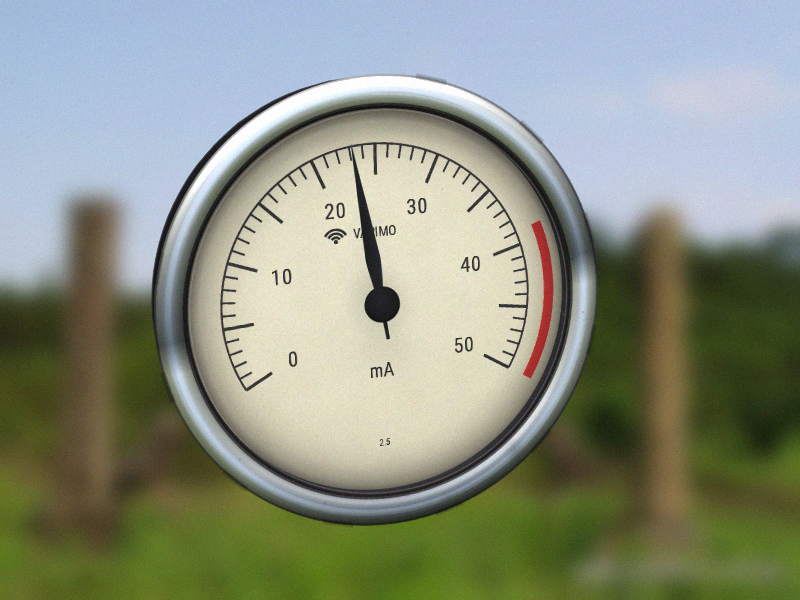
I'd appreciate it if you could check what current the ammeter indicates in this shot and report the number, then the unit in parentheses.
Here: 23 (mA)
